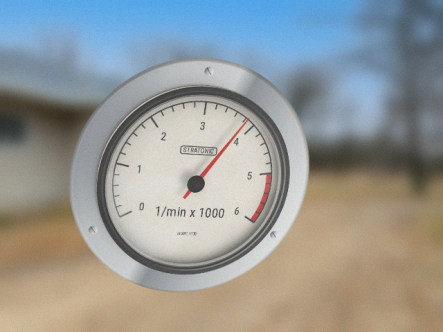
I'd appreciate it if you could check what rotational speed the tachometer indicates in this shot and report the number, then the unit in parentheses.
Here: 3800 (rpm)
